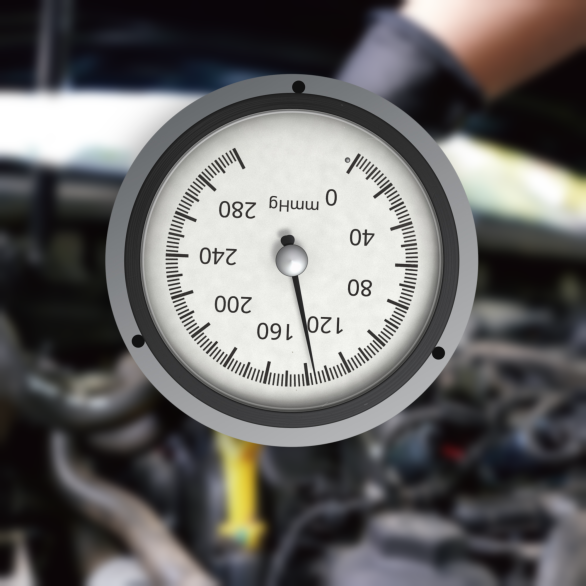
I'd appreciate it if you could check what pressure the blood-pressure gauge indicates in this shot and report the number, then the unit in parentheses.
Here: 136 (mmHg)
